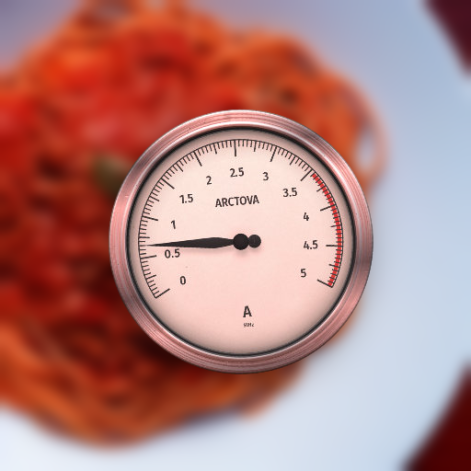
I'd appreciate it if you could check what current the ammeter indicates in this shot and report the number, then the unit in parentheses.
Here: 0.65 (A)
